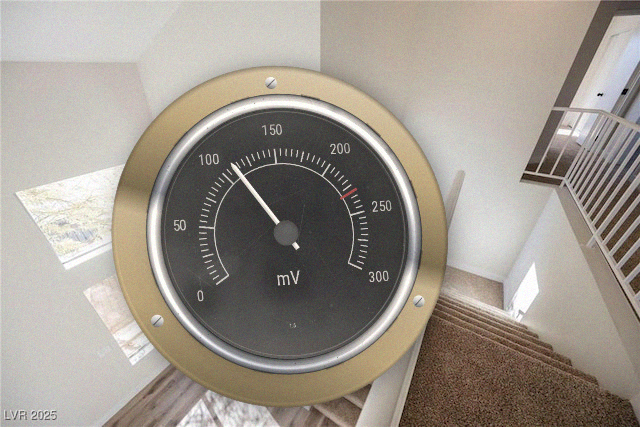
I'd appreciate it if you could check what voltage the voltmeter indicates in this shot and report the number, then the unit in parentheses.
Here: 110 (mV)
